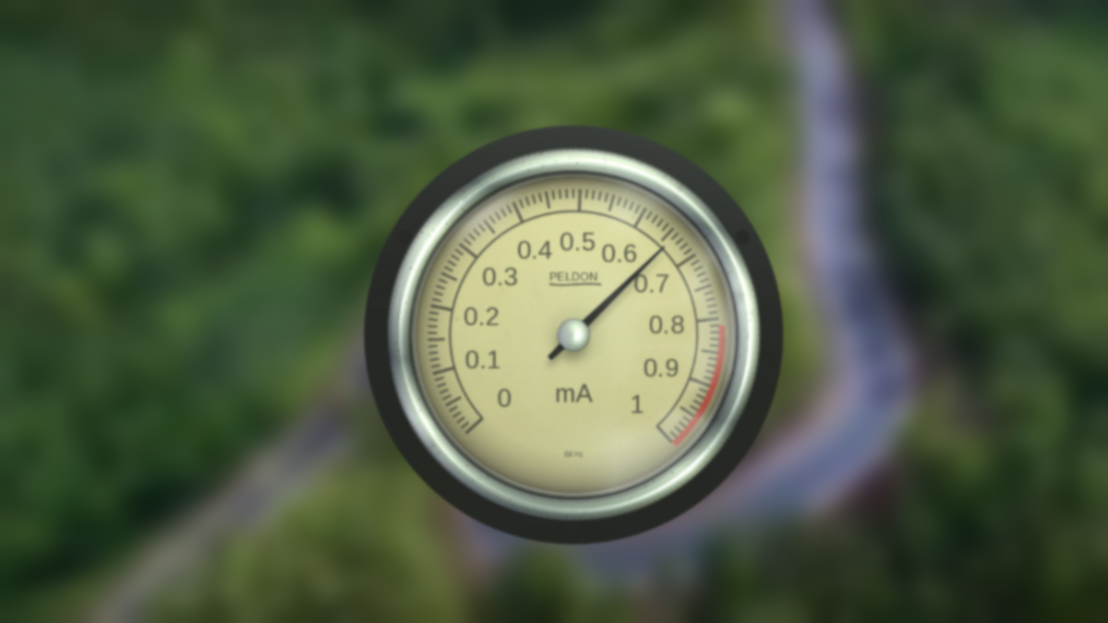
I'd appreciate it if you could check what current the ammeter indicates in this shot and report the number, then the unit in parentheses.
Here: 0.66 (mA)
